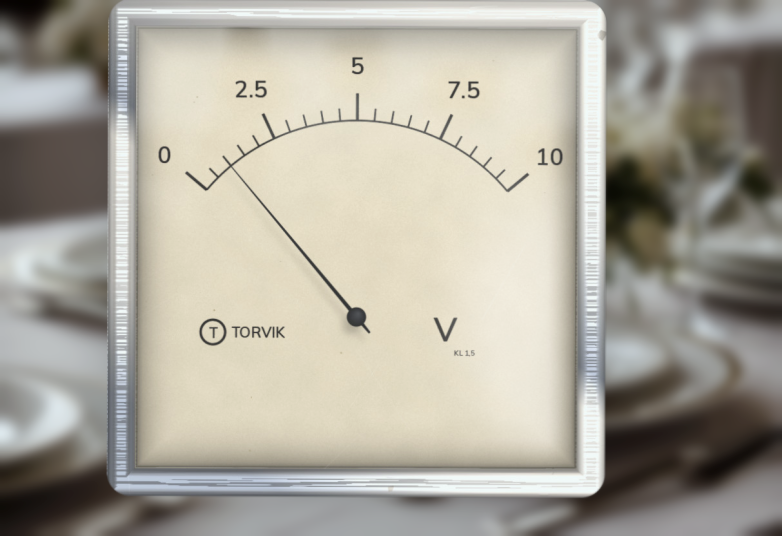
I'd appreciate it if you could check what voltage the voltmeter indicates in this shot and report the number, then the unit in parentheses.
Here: 1 (V)
